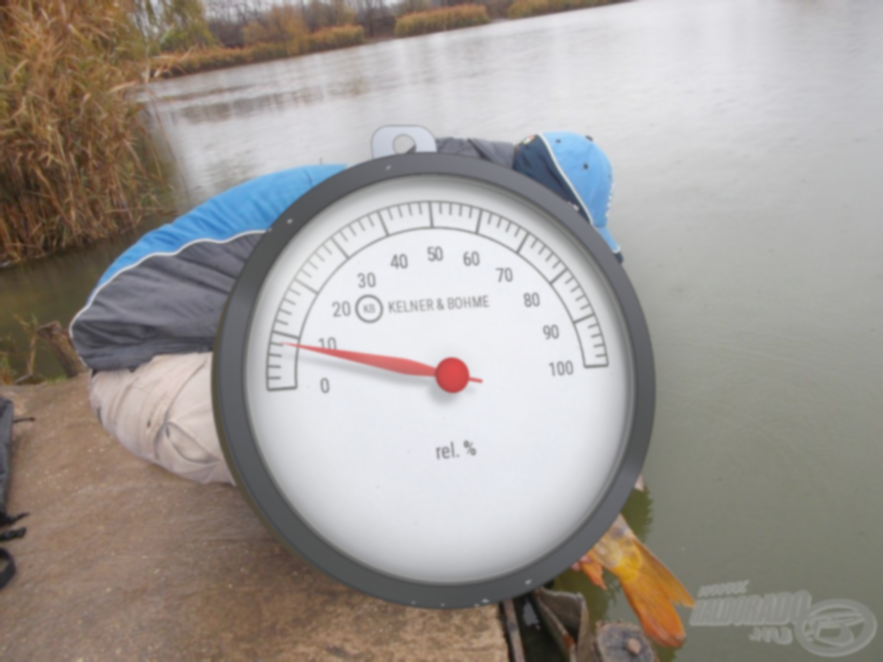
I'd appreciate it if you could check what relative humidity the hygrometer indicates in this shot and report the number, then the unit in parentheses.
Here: 8 (%)
